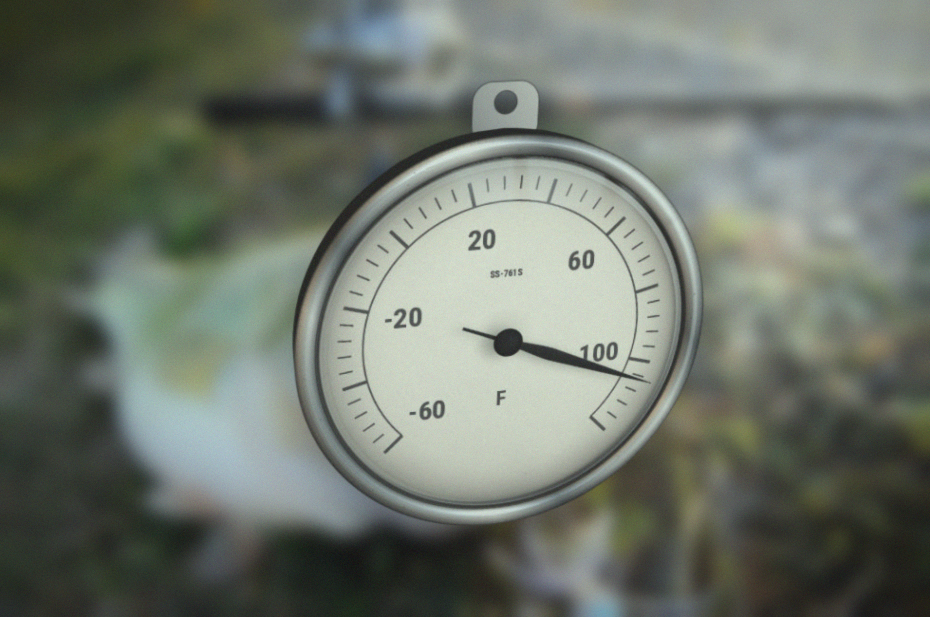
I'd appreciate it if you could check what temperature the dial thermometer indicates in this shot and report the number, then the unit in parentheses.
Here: 104 (°F)
